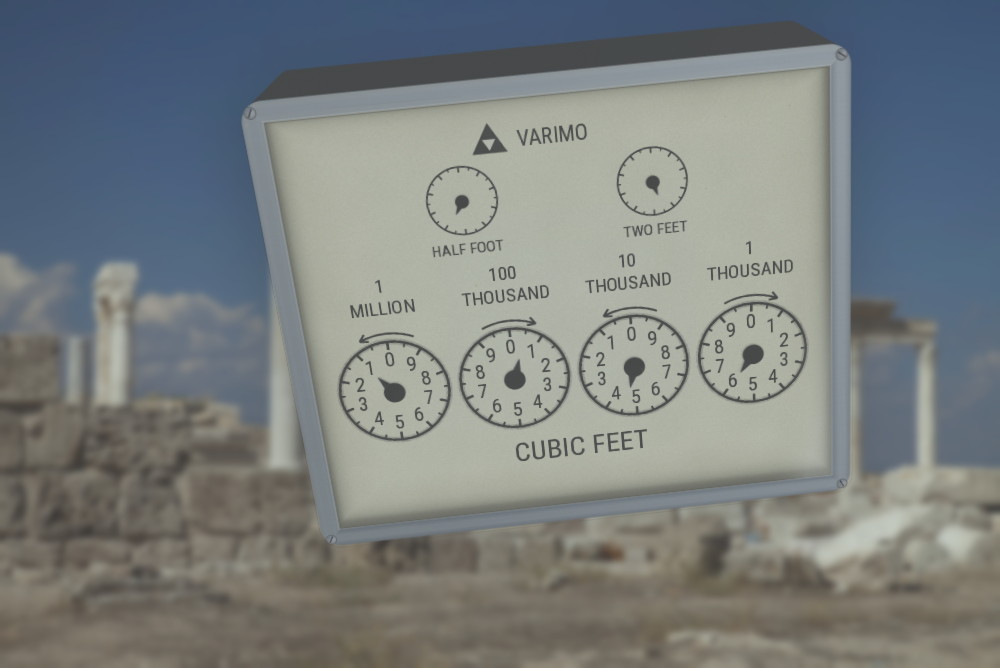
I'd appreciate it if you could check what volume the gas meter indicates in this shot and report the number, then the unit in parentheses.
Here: 104600 (ft³)
